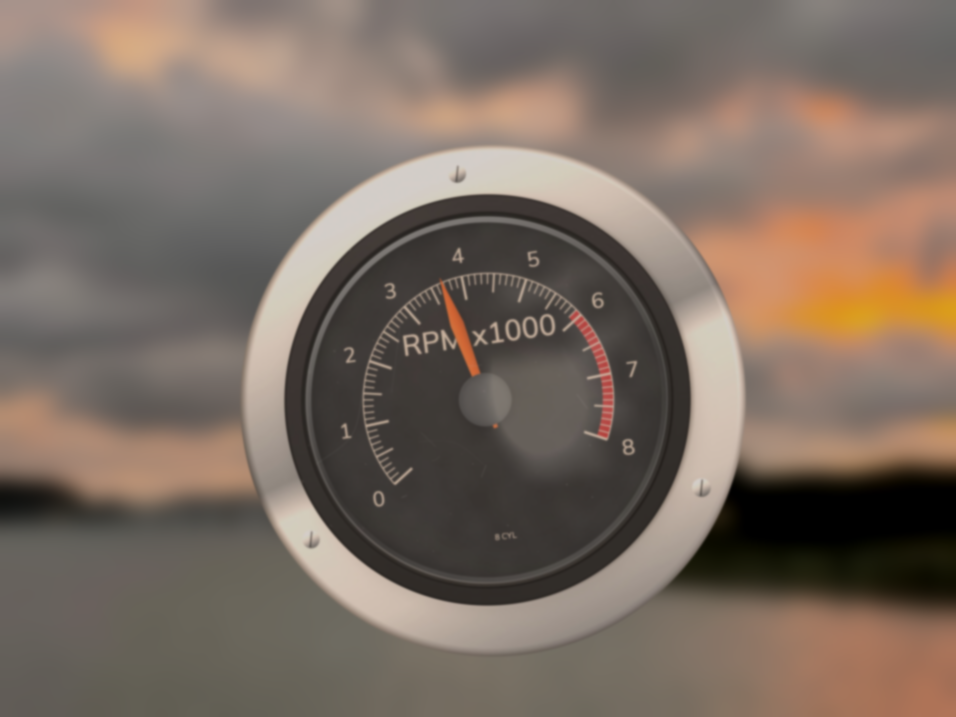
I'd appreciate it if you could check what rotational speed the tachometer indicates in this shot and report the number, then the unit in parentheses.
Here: 3700 (rpm)
